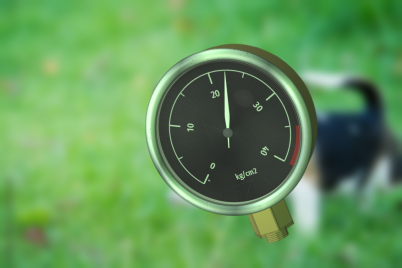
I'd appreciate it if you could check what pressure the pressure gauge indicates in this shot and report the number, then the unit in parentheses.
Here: 22.5 (kg/cm²)
